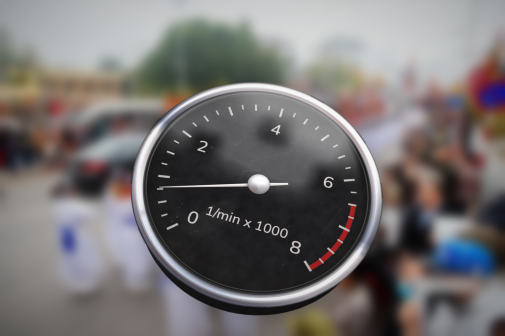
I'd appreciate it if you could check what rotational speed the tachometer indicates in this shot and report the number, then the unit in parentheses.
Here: 750 (rpm)
